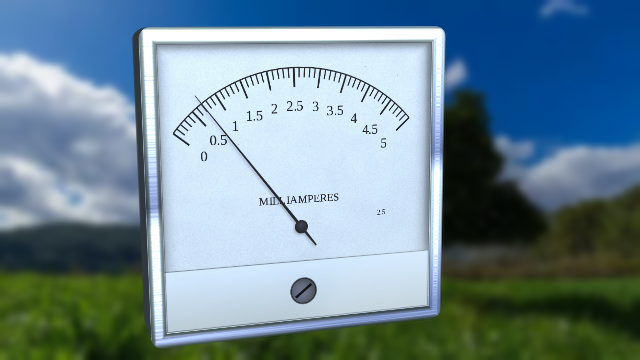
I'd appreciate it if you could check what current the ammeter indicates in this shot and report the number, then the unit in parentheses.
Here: 0.7 (mA)
